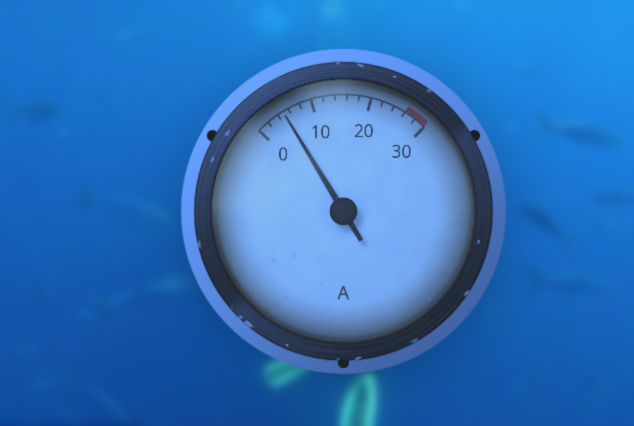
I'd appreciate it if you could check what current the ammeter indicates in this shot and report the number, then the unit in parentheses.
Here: 5 (A)
